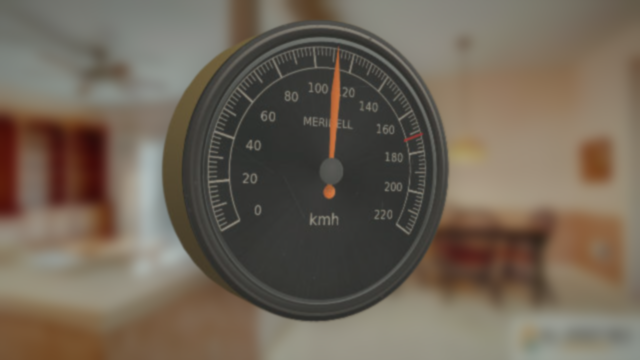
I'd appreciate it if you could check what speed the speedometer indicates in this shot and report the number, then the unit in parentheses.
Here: 110 (km/h)
